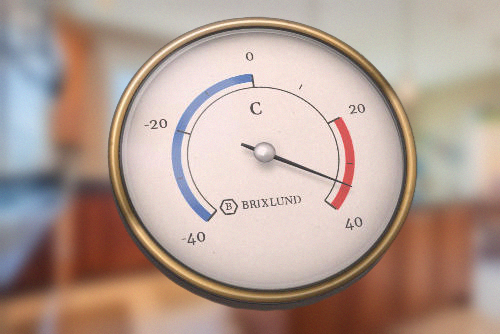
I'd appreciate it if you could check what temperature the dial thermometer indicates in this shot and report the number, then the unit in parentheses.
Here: 35 (°C)
